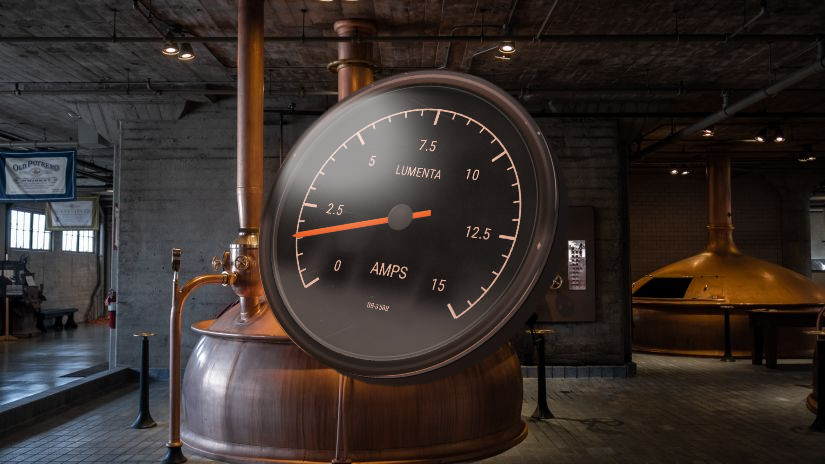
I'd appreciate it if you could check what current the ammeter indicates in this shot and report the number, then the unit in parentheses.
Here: 1.5 (A)
